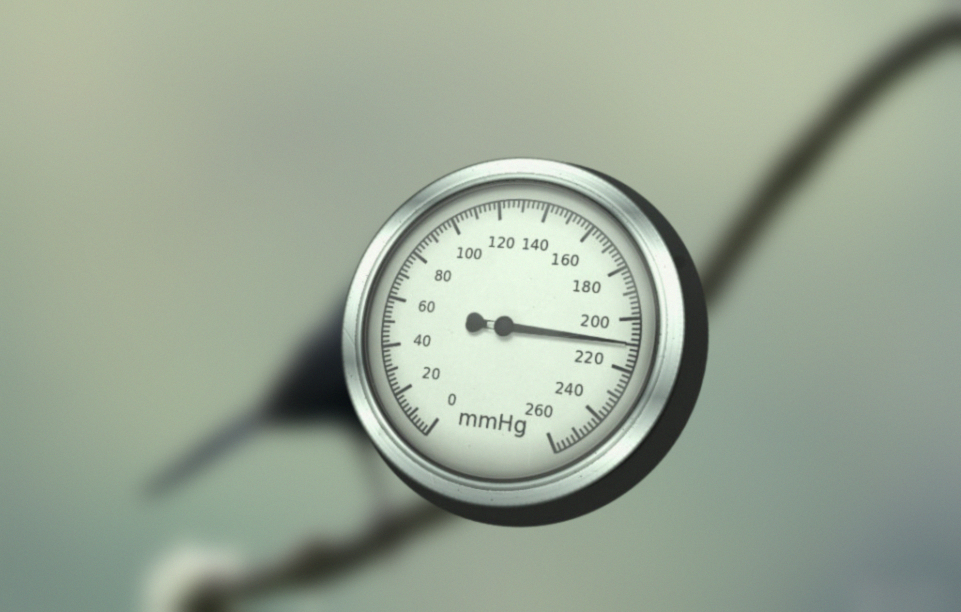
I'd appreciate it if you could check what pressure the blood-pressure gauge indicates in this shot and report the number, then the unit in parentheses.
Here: 210 (mmHg)
